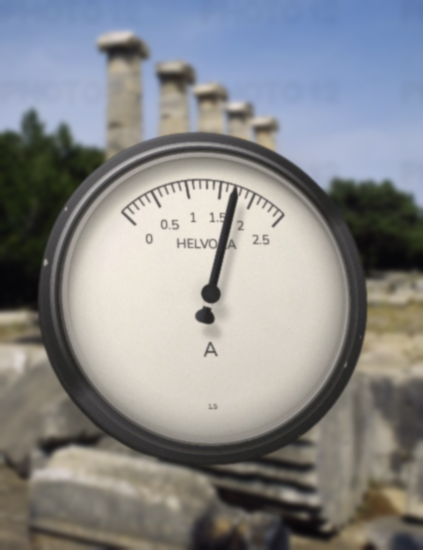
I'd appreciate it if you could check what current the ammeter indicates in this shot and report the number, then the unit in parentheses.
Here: 1.7 (A)
